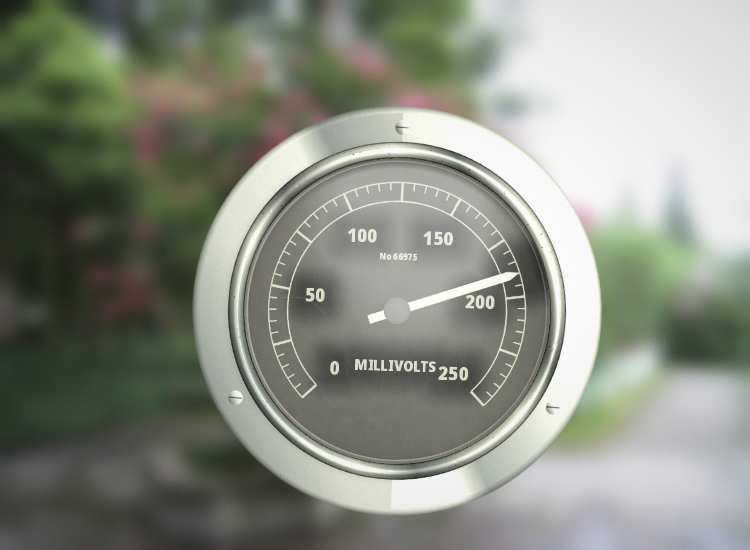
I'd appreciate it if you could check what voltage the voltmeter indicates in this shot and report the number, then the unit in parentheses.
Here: 190 (mV)
